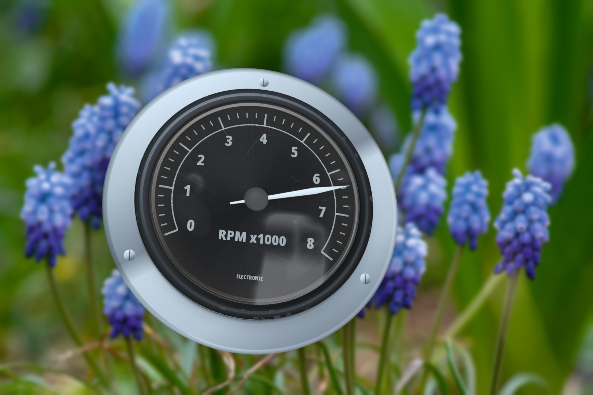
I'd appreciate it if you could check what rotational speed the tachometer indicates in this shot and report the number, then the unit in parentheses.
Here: 6400 (rpm)
